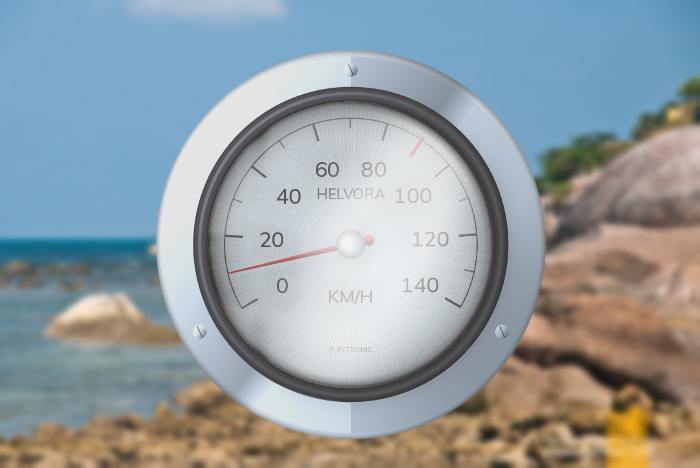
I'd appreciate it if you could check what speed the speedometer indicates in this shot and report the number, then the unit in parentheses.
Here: 10 (km/h)
